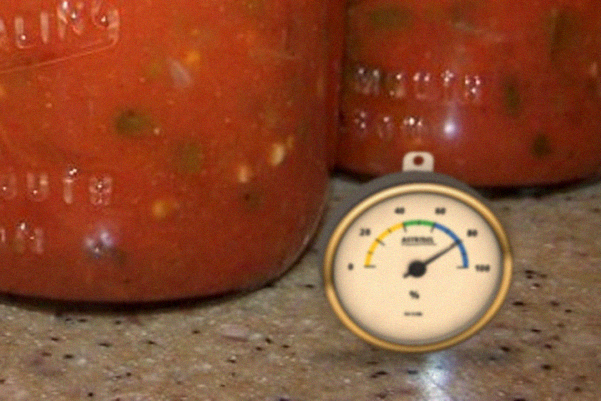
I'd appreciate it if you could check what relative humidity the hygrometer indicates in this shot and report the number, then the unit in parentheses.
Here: 80 (%)
